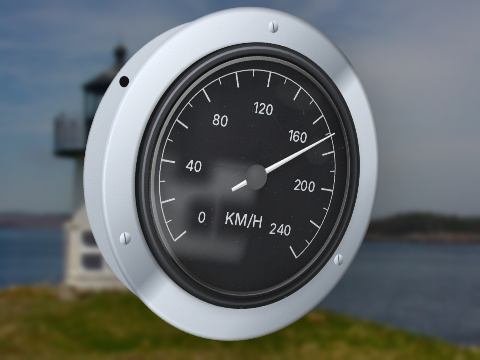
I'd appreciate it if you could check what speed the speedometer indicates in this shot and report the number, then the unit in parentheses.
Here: 170 (km/h)
